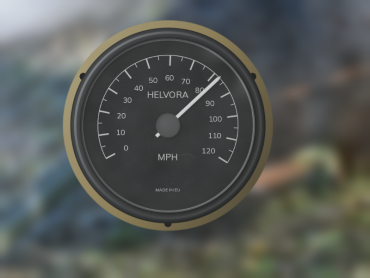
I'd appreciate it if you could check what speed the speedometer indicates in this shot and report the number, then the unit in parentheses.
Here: 82.5 (mph)
